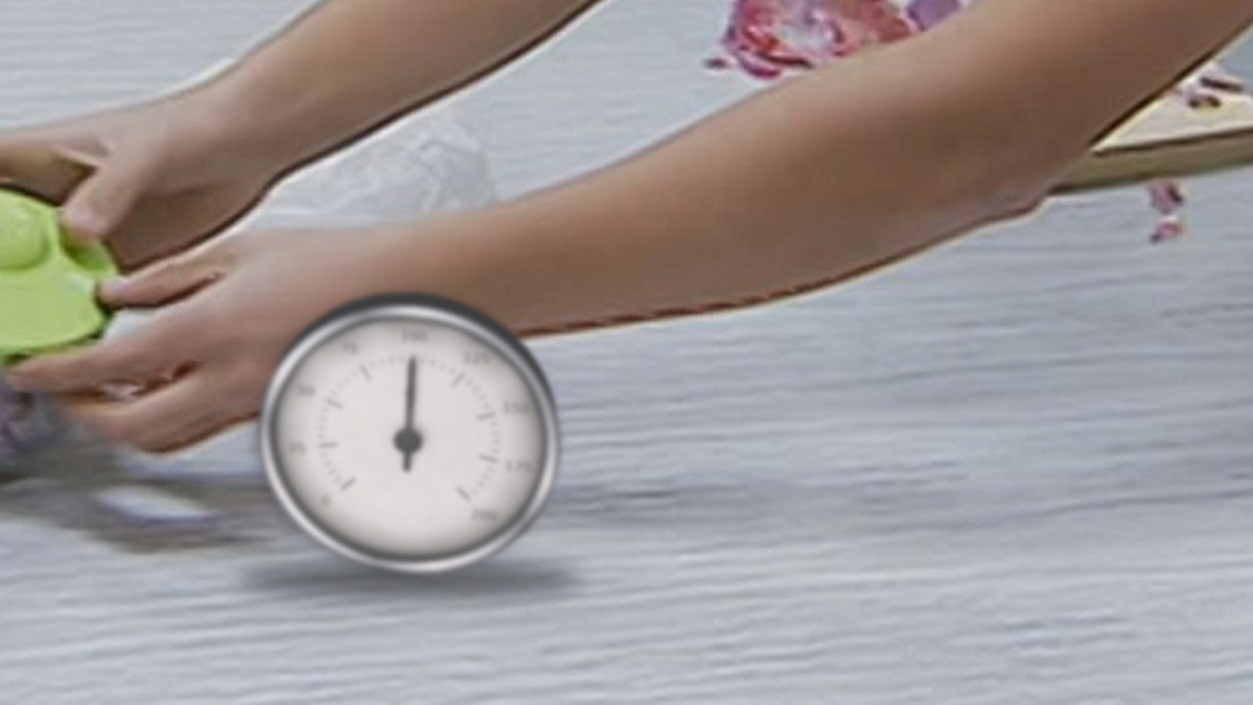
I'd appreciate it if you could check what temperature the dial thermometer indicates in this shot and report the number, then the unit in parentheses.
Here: 100 (°C)
